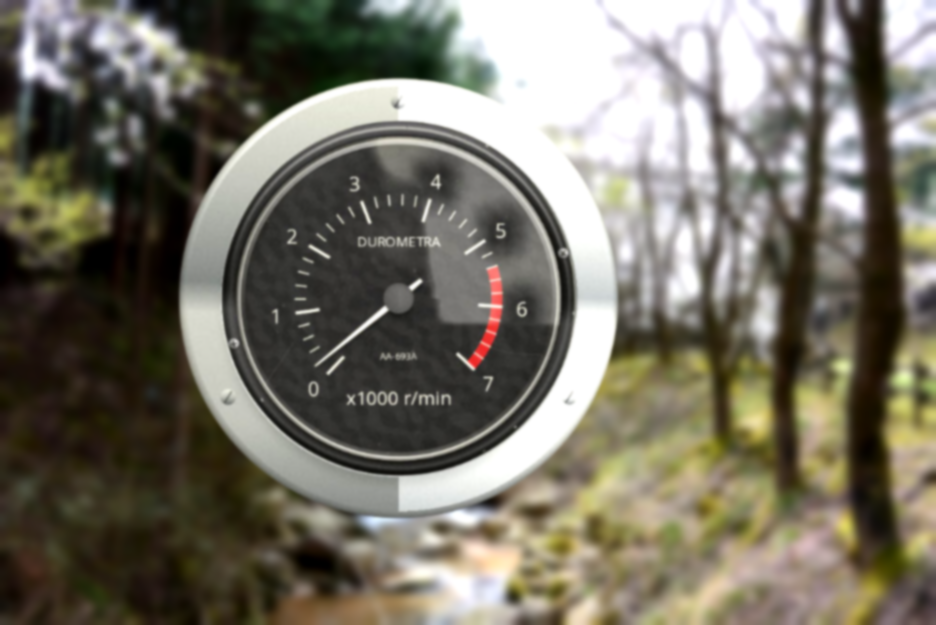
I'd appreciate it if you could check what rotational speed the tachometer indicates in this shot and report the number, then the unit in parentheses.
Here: 200 (rpm)
